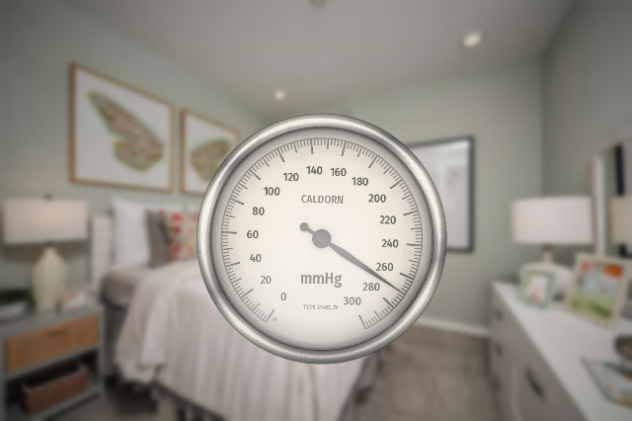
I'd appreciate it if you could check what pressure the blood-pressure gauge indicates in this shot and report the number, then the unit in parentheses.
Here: 270 (mmHg)
